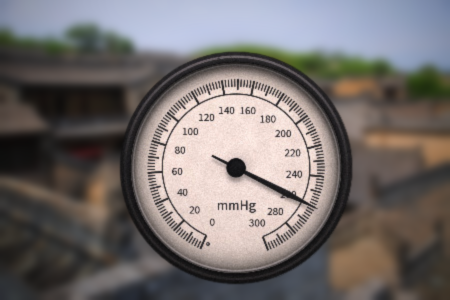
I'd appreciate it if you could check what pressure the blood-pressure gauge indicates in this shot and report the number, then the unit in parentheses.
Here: 260 (mmHg)
